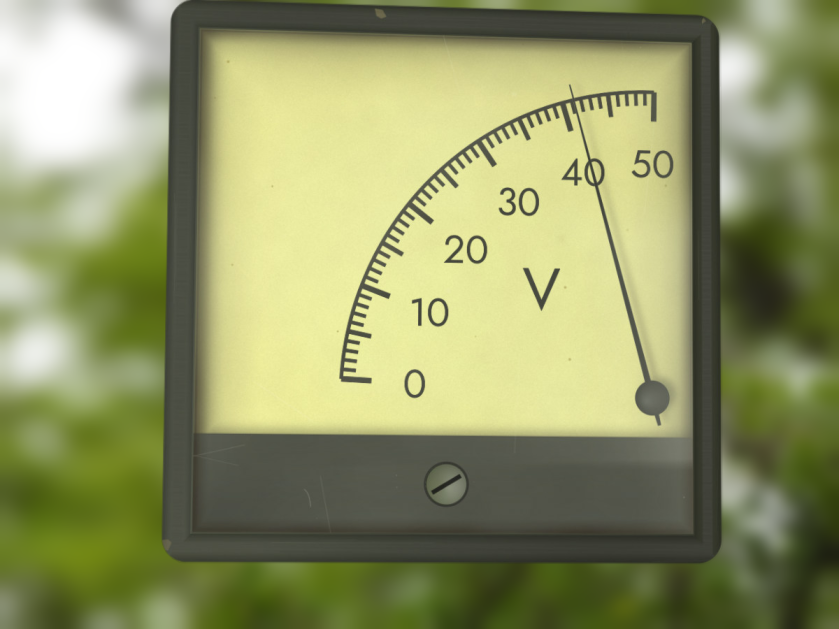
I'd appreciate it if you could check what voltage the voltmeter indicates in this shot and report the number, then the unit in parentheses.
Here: 41 (V)
